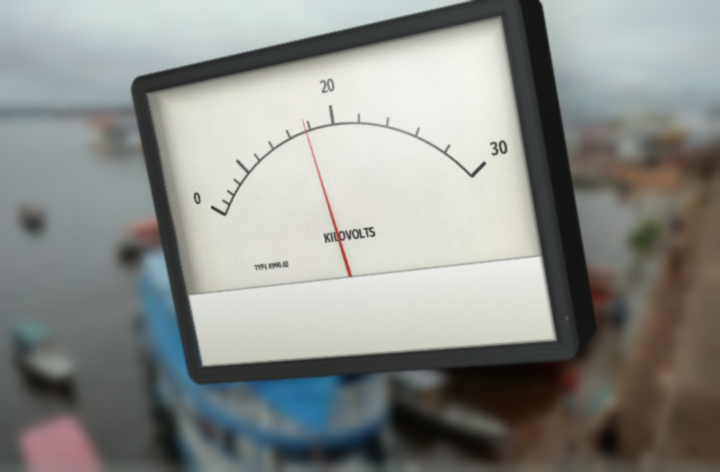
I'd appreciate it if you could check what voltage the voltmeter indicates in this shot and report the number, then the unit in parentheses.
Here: 18 (kV)
